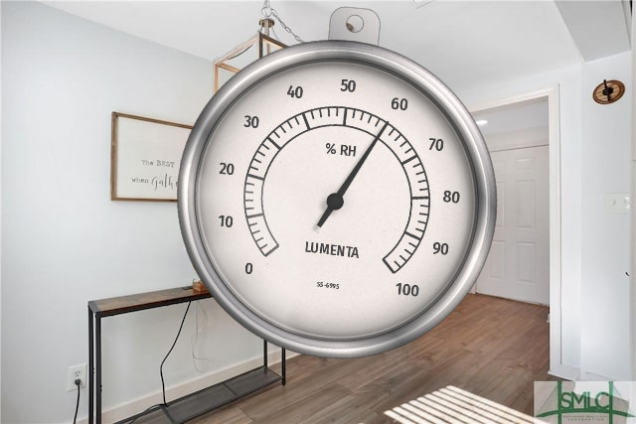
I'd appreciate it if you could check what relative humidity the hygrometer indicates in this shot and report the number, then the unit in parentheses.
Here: 60 (%)
